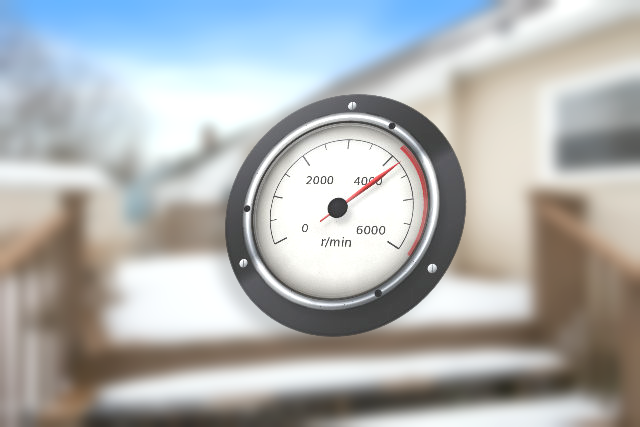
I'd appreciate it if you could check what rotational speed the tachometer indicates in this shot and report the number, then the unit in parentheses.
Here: 4250 (rpm)
